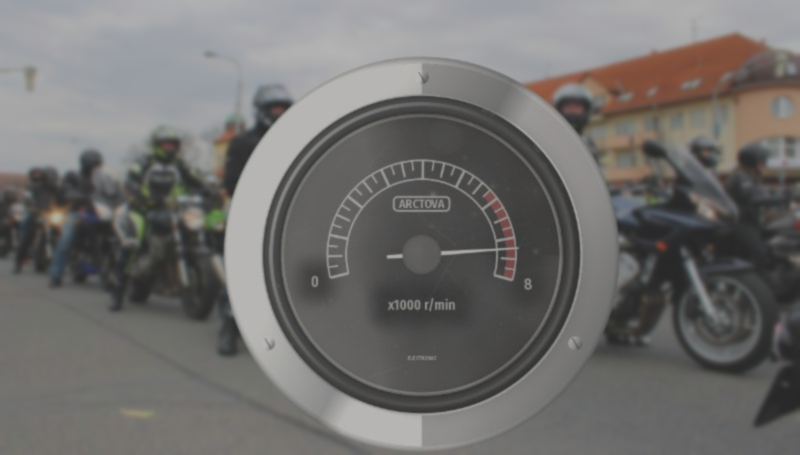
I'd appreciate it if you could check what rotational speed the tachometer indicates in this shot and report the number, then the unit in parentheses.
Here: 7250 (rpm)
